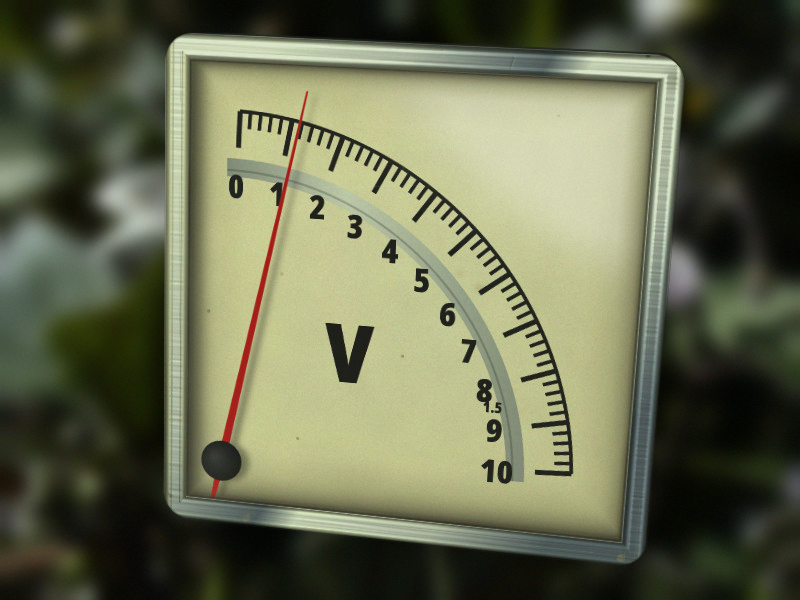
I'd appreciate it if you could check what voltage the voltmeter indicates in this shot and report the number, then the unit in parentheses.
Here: 1.2 (V)
